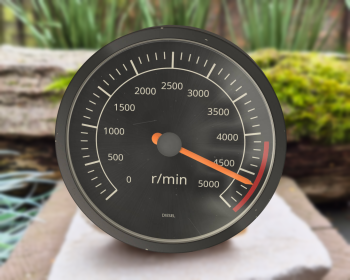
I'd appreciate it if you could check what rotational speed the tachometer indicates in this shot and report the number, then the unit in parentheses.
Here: 4600 (rpm)
